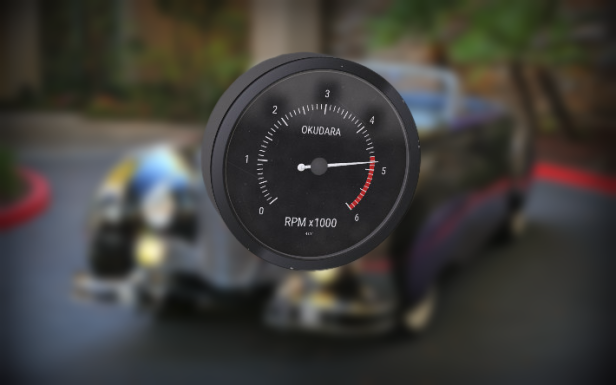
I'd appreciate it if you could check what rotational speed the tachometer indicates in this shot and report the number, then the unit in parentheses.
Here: 4800 (rpm)
